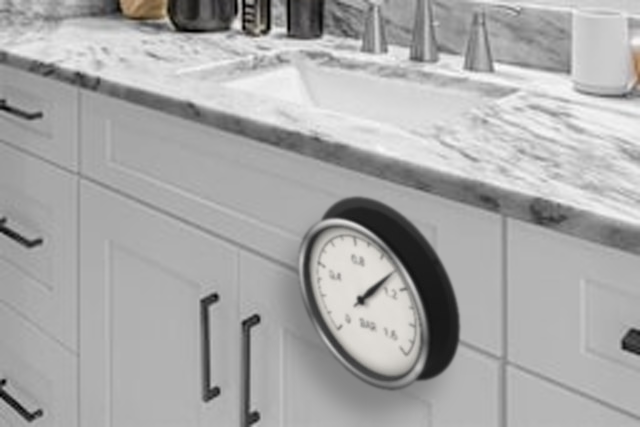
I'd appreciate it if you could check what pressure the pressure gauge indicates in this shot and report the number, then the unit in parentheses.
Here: 1.1 (bar)
